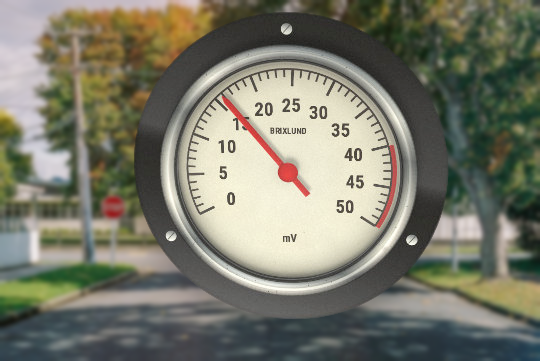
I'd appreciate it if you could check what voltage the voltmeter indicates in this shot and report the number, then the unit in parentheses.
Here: 16 (mV)
